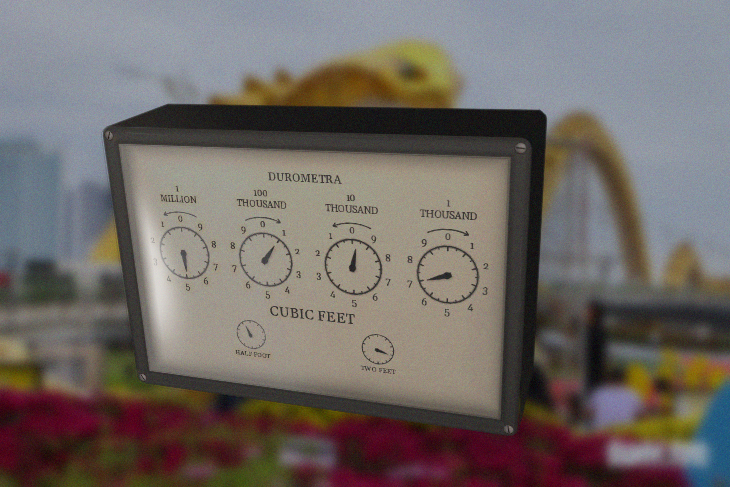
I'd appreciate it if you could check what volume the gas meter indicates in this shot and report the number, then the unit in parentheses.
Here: 509700 (ft³)
